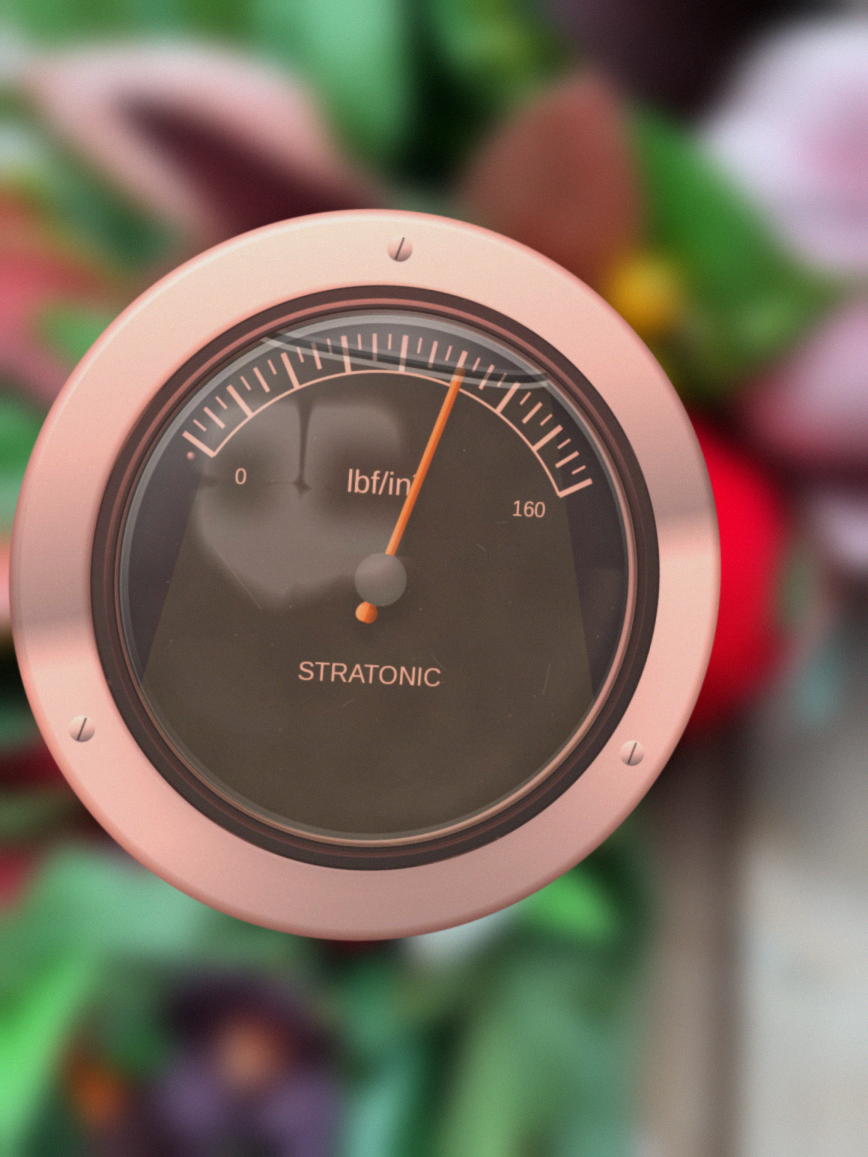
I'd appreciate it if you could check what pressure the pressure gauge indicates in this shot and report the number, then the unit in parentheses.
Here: 100 (psi)
